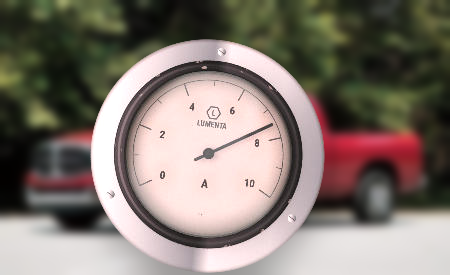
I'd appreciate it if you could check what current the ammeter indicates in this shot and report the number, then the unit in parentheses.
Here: 7.5 (A)
